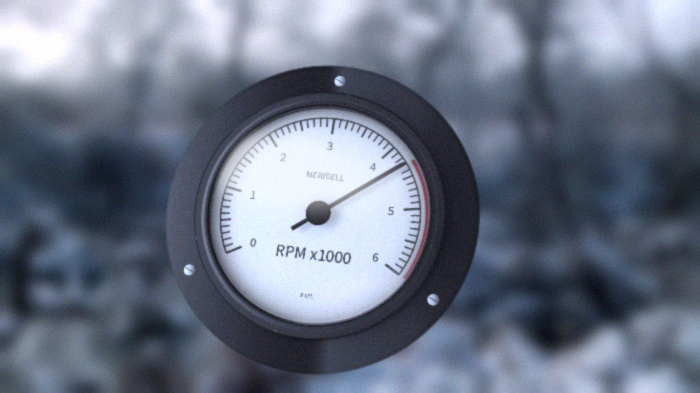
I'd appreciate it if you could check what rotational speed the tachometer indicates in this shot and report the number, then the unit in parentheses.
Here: 4300 (rpm)
